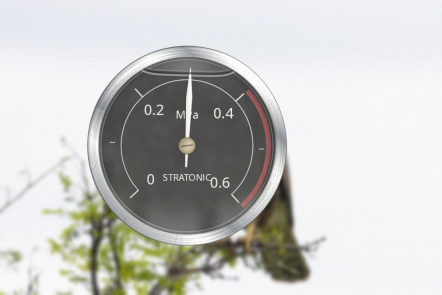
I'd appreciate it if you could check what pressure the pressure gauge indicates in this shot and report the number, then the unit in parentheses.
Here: 0.3 (MPa)
